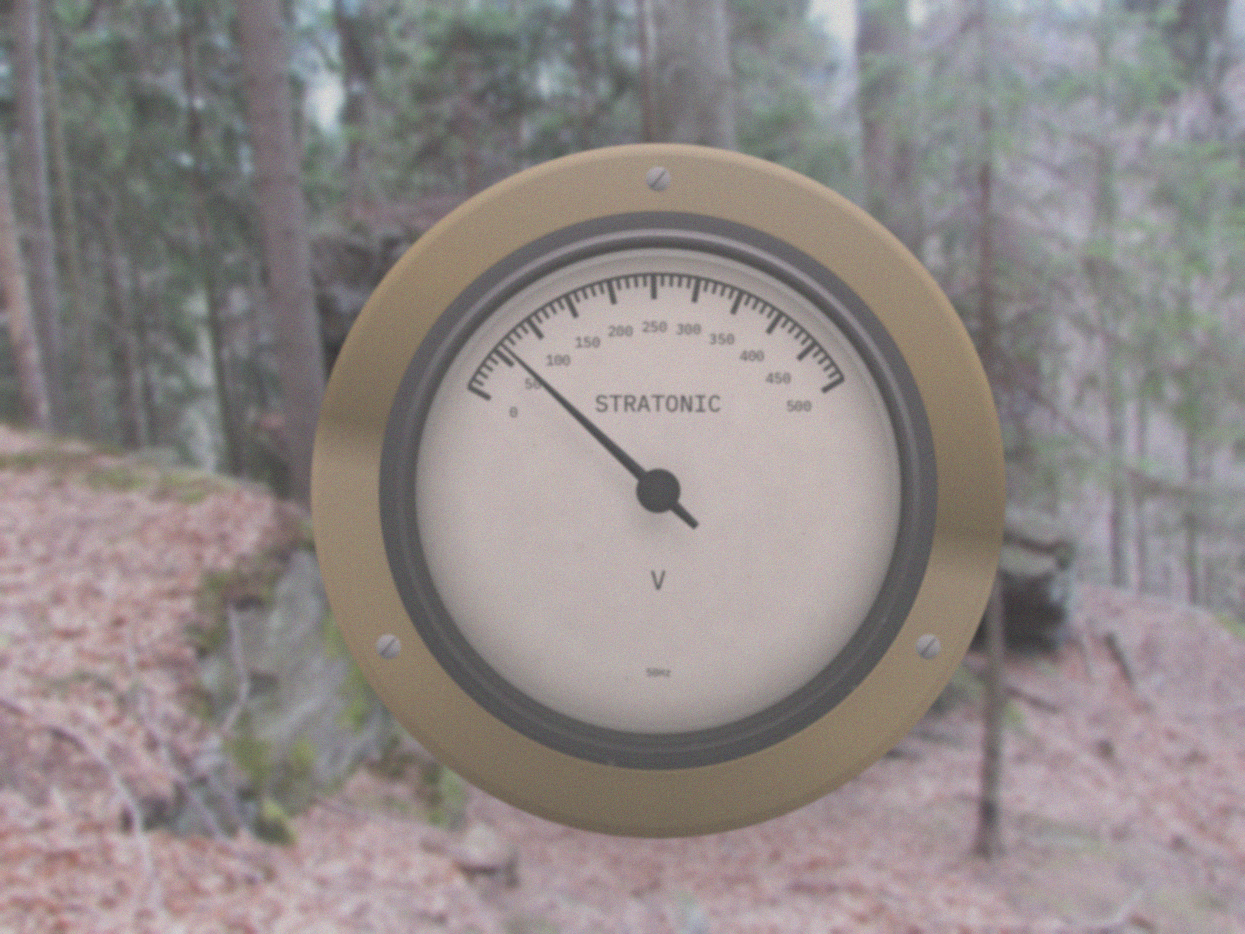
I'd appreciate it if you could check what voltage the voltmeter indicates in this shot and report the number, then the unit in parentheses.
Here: 60 (V)
